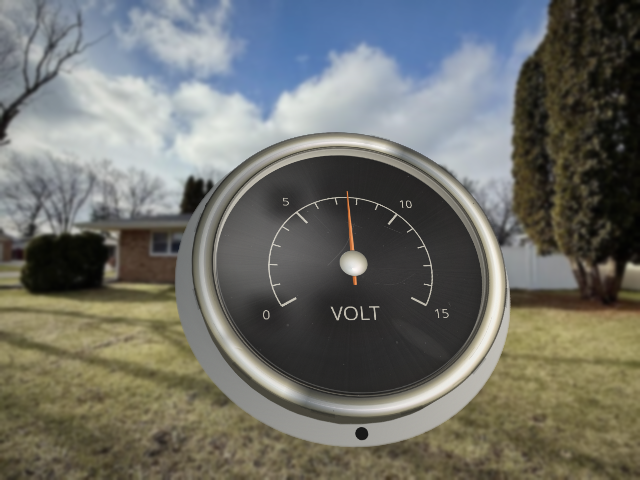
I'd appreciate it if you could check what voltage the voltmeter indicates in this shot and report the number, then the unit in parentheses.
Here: 7.5 (V)
